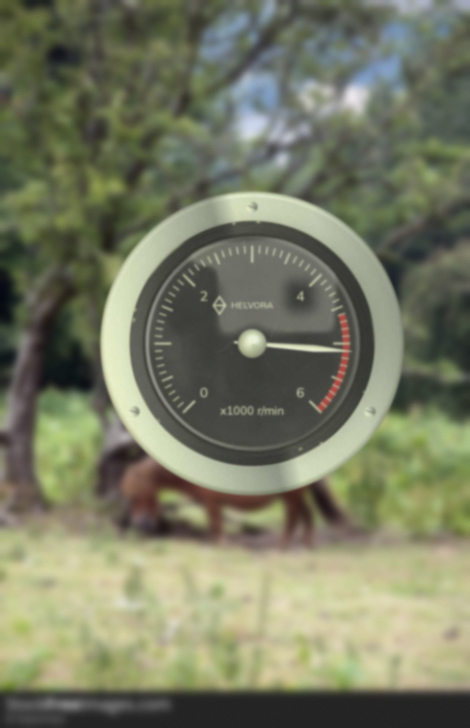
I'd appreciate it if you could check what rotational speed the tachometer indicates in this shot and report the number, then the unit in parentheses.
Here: 5100 (rpm)
